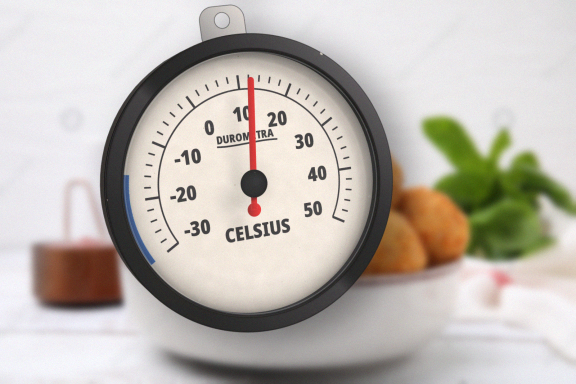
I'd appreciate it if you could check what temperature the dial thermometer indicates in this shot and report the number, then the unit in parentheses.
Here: 12 (°C)
